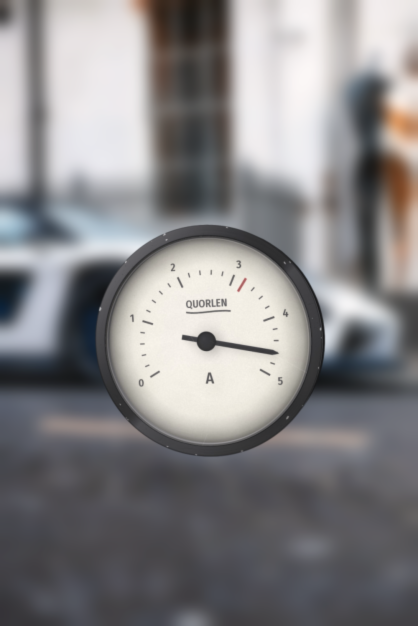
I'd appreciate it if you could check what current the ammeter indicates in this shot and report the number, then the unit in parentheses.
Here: 4.6 (A)
